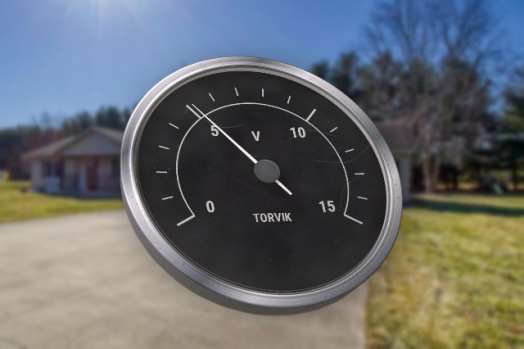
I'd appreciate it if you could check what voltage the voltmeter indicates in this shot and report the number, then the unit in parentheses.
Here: 5 (V)
